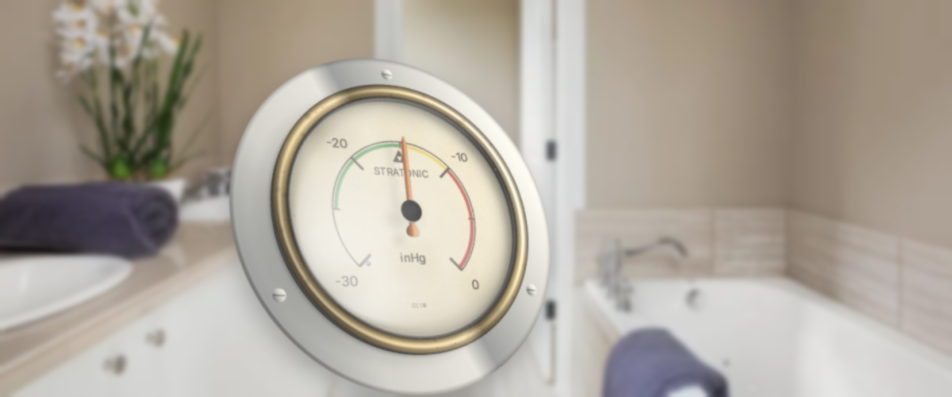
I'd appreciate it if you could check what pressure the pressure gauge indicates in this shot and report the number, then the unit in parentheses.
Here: -15 (inHg)
